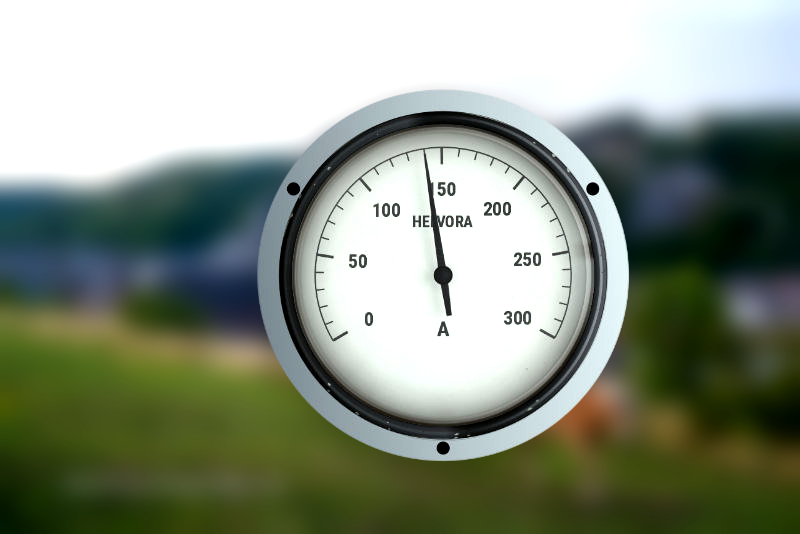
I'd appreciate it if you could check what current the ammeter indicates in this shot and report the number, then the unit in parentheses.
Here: 140 (A)
